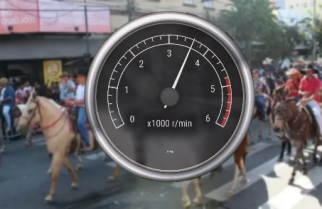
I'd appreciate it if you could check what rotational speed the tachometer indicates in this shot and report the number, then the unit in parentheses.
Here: 3600 (rpm)
